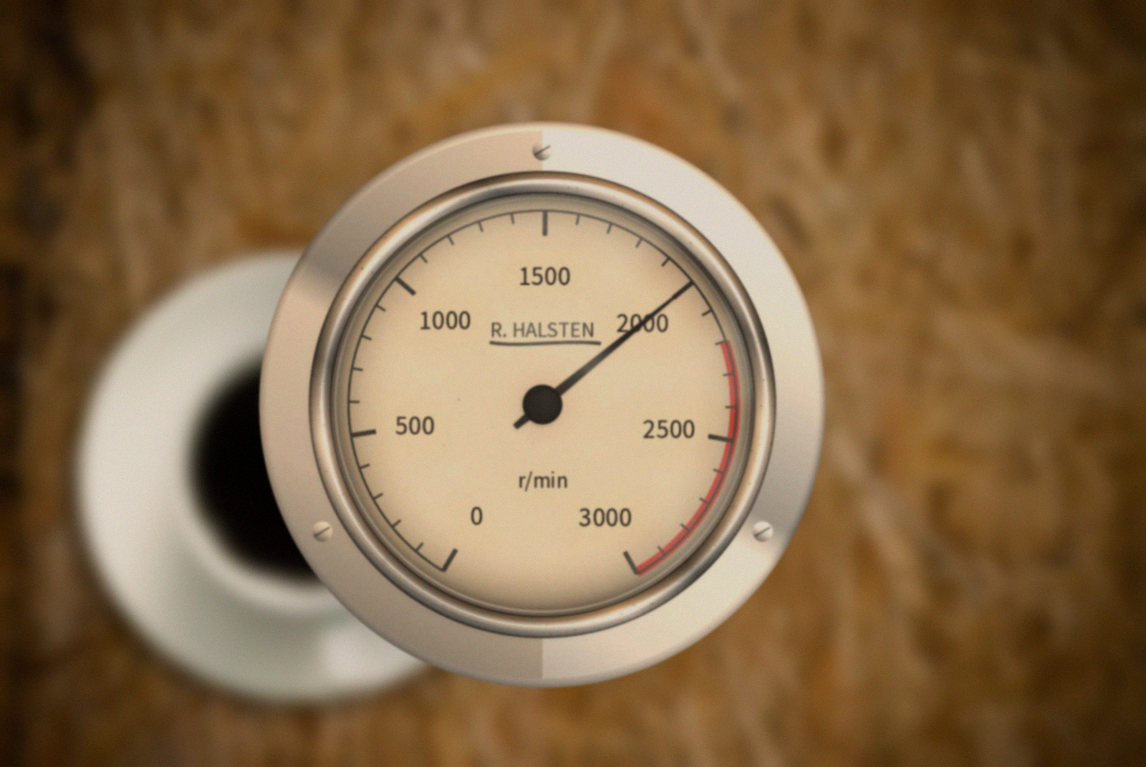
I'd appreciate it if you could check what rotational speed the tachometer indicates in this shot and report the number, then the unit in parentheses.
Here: 2000 (rpm)
